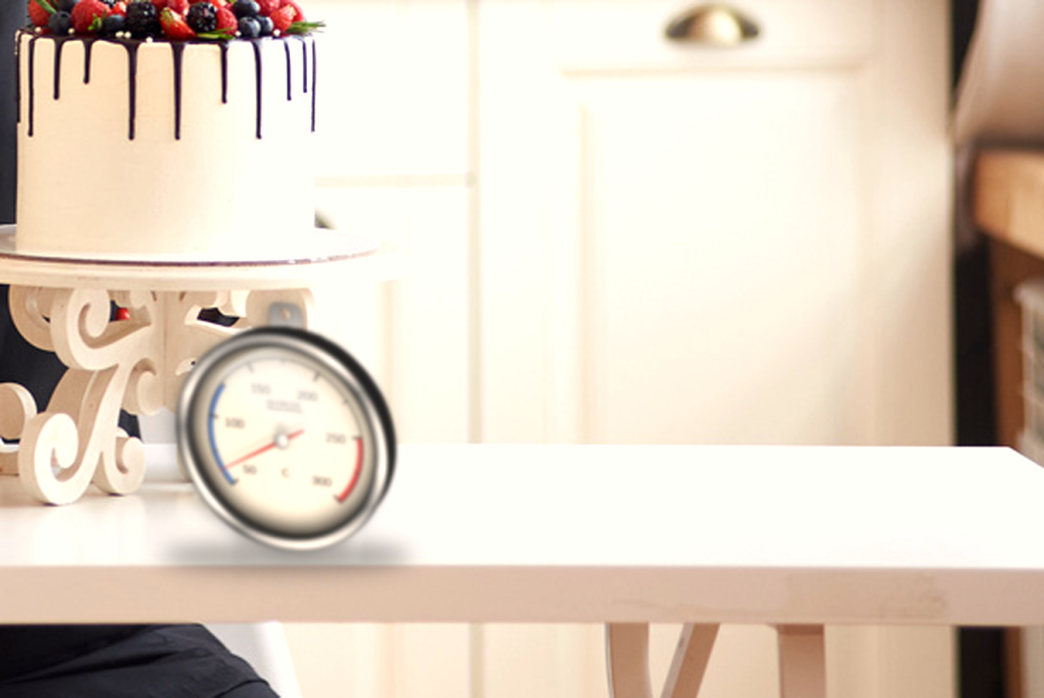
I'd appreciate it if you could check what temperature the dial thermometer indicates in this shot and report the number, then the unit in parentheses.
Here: 62.5 (°C)
